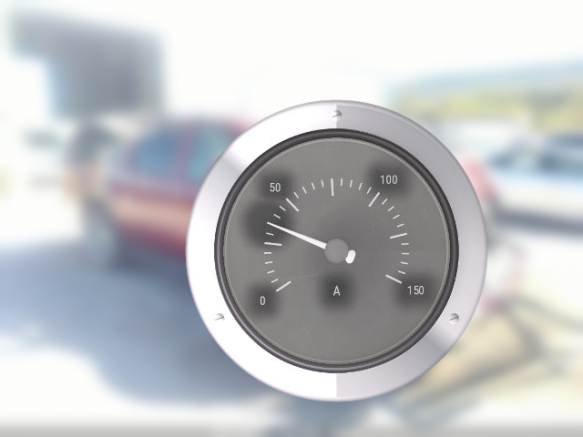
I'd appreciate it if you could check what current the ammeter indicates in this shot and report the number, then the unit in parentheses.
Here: 35 (A)
